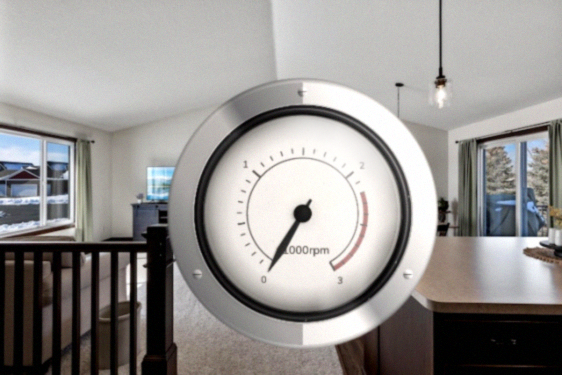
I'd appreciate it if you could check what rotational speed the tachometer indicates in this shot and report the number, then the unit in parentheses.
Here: 0 (rpm)
